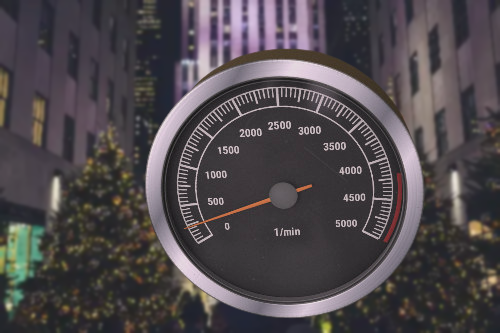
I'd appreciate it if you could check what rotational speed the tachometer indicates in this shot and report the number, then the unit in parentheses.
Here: 250 (rpm)
